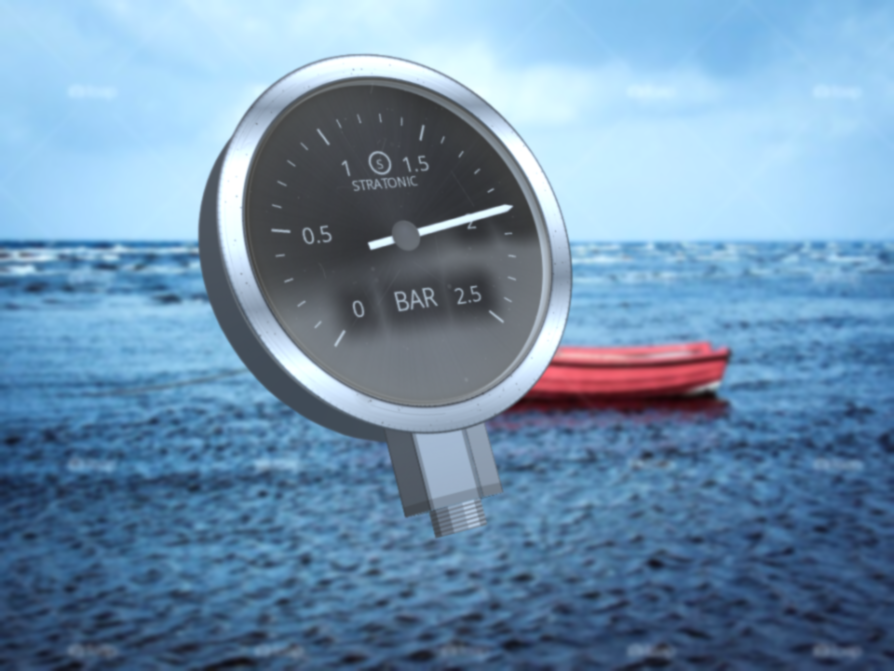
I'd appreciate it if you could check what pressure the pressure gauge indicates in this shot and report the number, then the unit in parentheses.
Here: 2 (bar)
